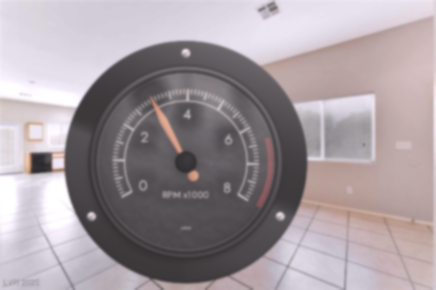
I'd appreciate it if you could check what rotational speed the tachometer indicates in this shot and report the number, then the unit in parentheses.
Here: 3000 (rpm)
